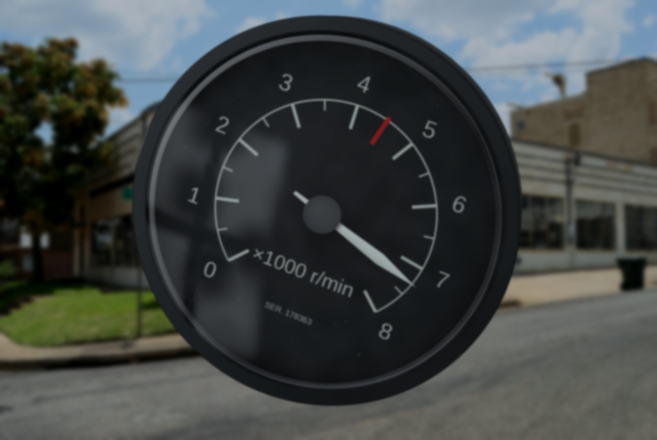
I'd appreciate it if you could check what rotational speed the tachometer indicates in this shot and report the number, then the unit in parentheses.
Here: 7250 (rpm)
